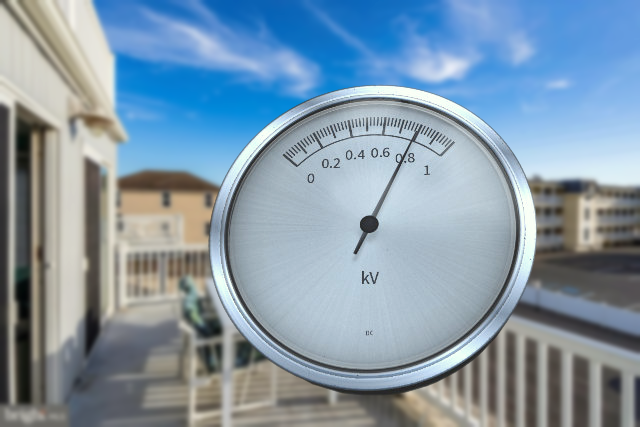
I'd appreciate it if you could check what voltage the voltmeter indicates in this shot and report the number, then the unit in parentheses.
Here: 0.8 (kV)
